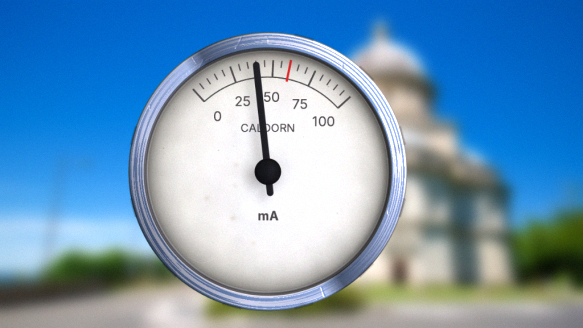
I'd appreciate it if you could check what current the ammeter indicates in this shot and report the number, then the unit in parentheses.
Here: 40 (mA)
